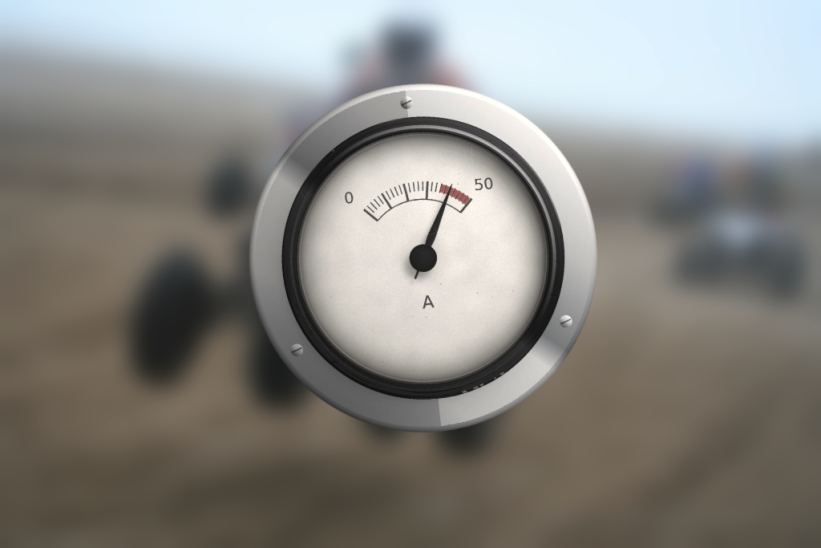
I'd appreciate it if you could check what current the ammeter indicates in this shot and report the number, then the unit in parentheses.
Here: 40 (A)
